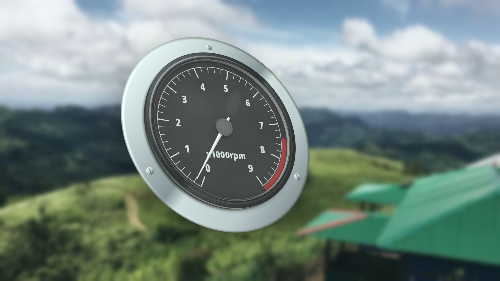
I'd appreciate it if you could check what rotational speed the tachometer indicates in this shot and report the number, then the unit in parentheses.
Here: 200 (rpm)
